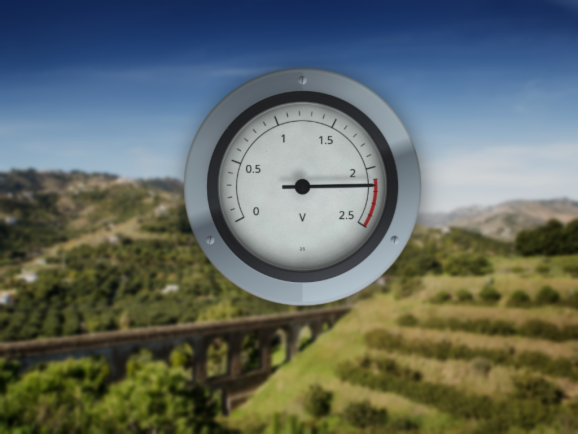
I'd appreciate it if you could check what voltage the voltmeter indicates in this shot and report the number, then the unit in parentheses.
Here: 2.15 (V)
